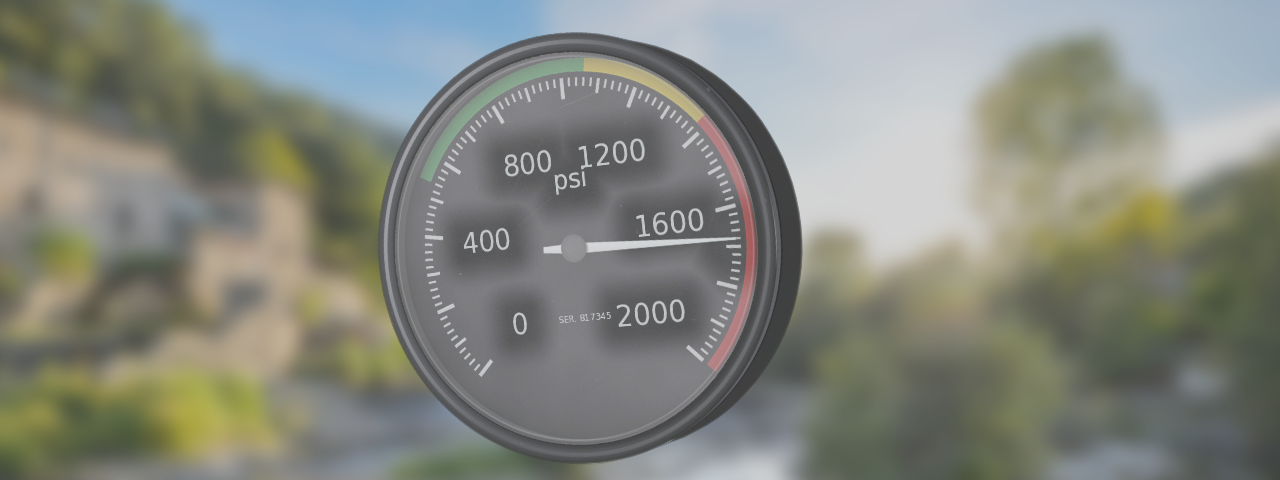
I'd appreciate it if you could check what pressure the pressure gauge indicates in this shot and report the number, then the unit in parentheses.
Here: 1680 (psi)
